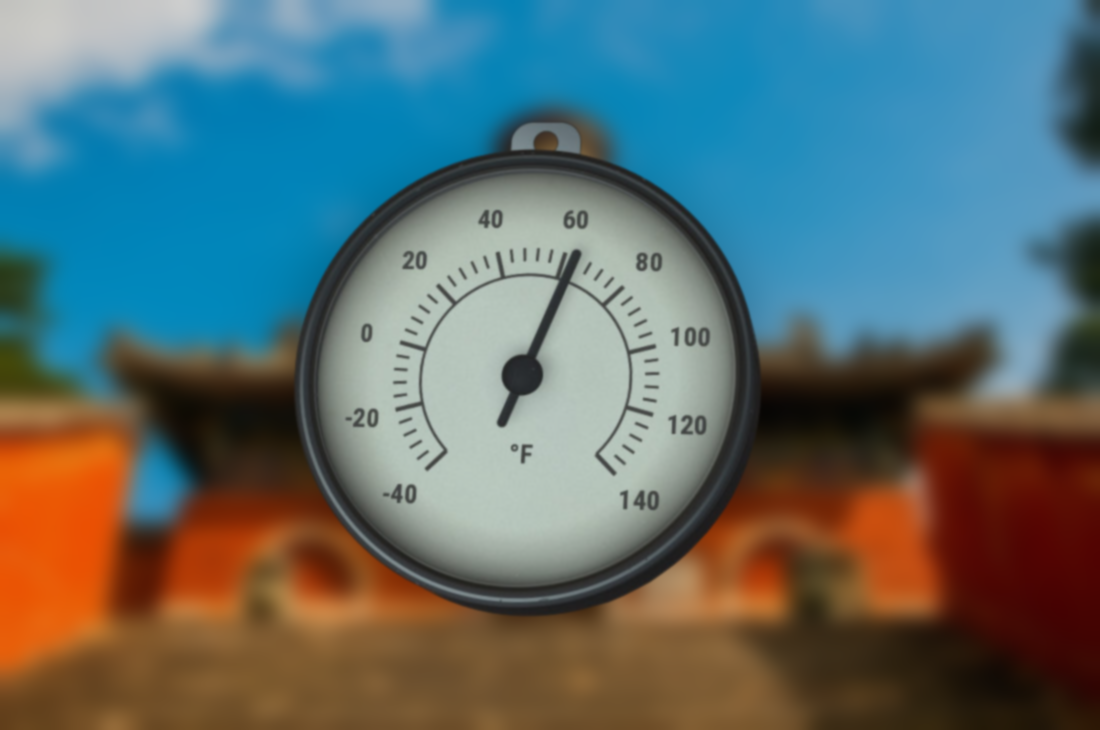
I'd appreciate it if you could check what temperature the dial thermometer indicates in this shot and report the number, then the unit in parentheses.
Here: 64 (°F)
